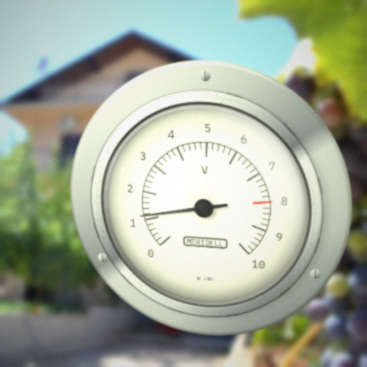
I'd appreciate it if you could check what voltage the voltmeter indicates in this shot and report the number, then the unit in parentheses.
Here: 1.2 (V)
